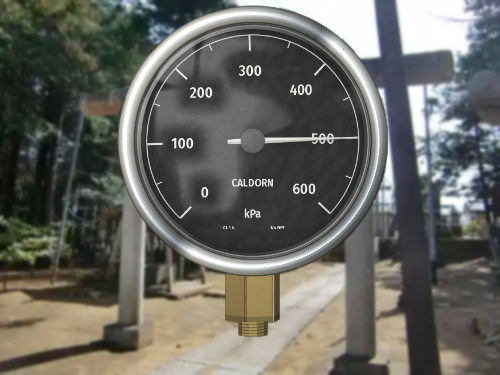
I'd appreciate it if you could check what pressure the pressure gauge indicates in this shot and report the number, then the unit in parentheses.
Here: 500 (kPa)
